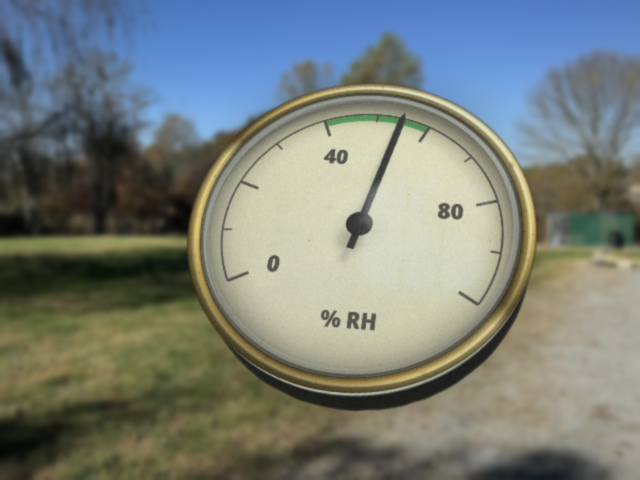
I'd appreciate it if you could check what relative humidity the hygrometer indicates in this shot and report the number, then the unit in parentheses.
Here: 55 (%)
